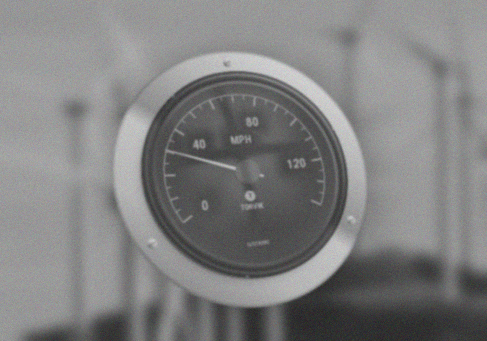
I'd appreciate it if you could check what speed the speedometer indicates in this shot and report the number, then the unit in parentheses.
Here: 30 (mph)
